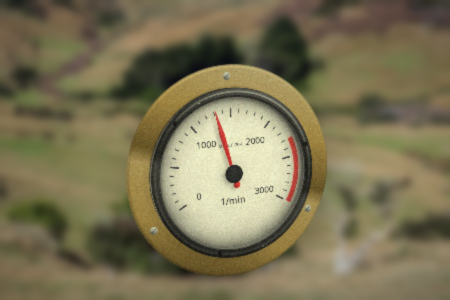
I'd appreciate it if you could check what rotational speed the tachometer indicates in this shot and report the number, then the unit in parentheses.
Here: 1300 (rpm)
